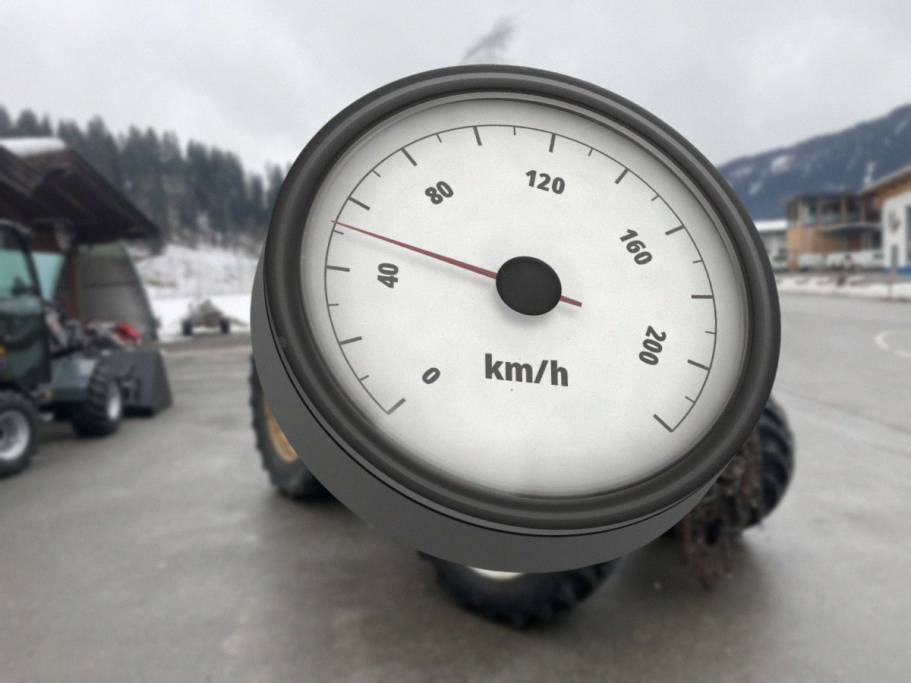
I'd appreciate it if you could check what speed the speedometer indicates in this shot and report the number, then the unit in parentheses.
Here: 50 (km/h)
